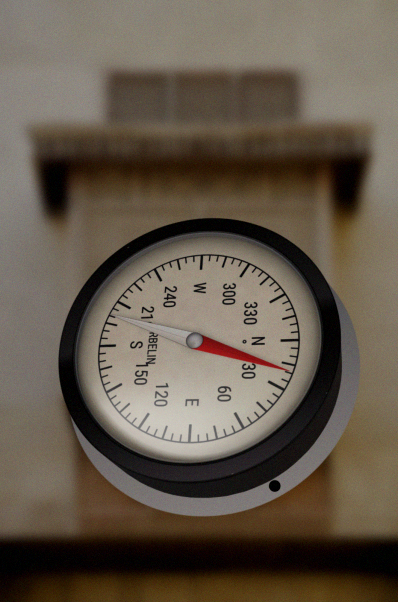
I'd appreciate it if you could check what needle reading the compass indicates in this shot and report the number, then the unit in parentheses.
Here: 20 (°)
